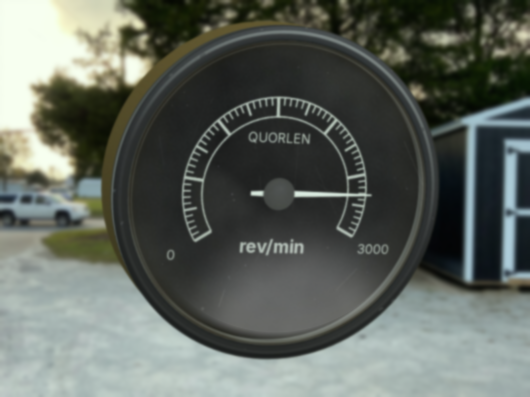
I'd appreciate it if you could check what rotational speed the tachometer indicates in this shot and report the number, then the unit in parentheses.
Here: 2650 (rpm)
